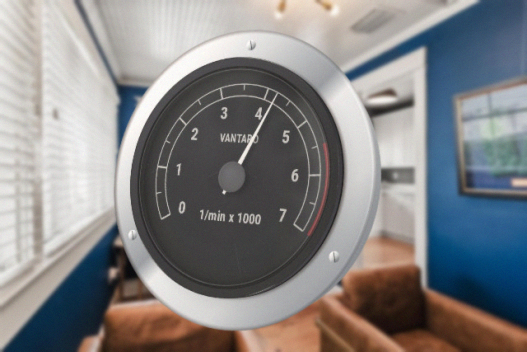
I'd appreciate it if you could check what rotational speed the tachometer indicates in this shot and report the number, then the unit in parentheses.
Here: 4250 (rpm)
